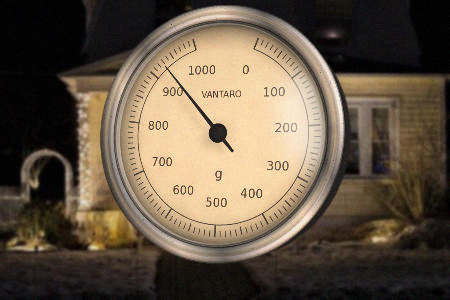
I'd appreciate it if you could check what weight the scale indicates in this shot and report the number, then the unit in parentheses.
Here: 930 (g)
